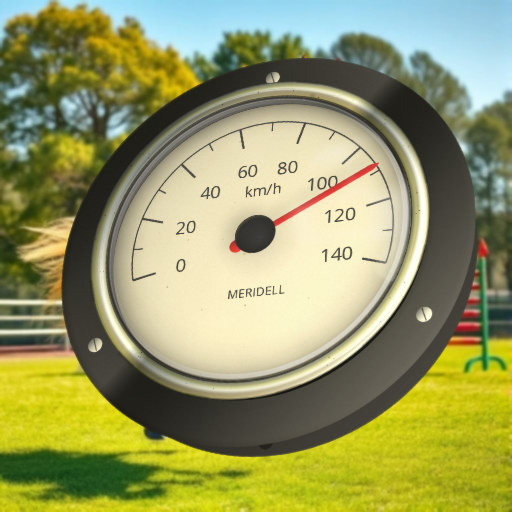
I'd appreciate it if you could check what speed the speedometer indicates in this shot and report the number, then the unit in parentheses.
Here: 110 (km/h)
